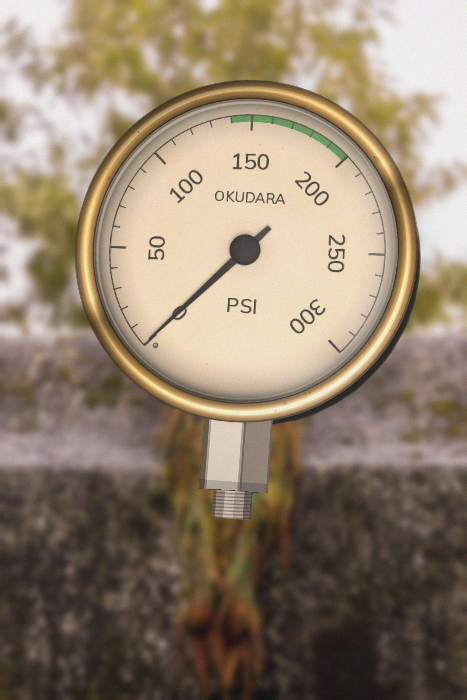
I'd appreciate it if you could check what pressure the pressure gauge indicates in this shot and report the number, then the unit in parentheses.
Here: 0 (psi)
